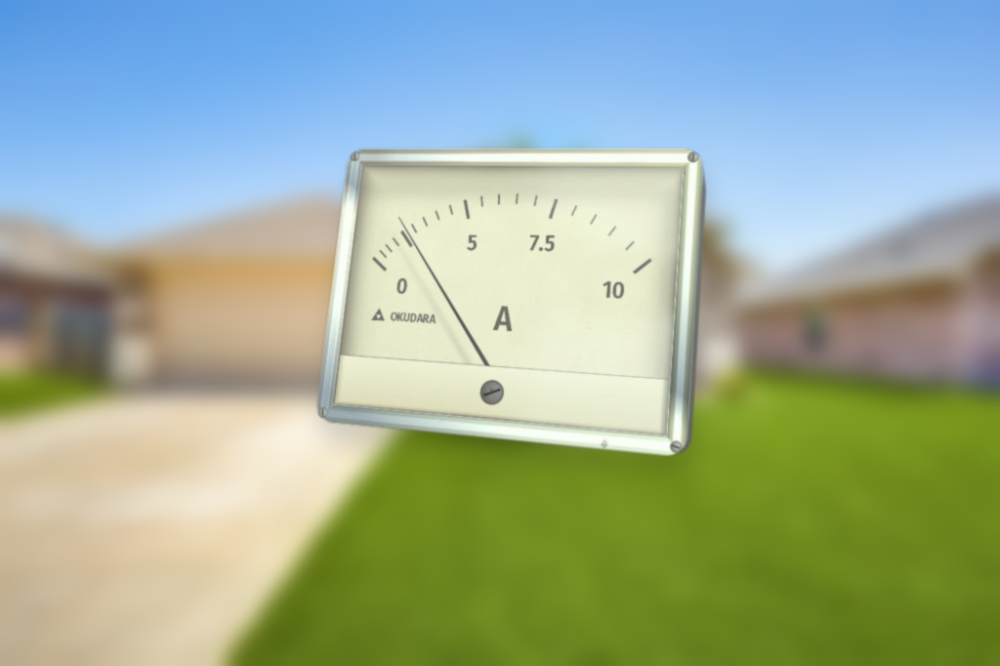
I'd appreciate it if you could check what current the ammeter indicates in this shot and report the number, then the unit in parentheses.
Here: 2.75 (A)
